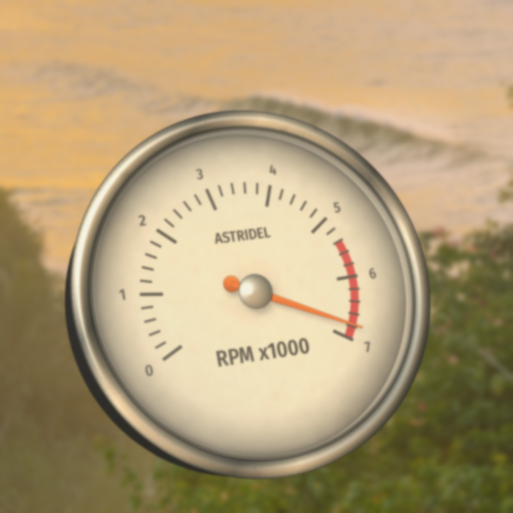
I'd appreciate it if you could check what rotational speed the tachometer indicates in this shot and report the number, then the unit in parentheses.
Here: 6800 (rpm)
